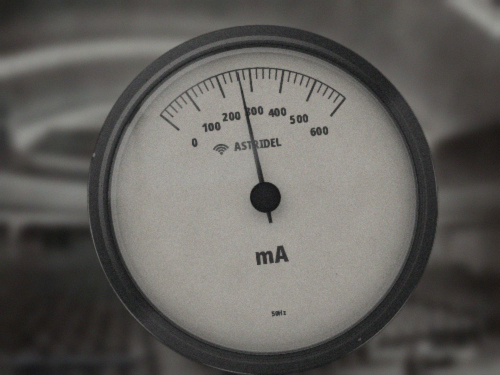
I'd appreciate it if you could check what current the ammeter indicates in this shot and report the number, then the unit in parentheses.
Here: 260 (mA)
